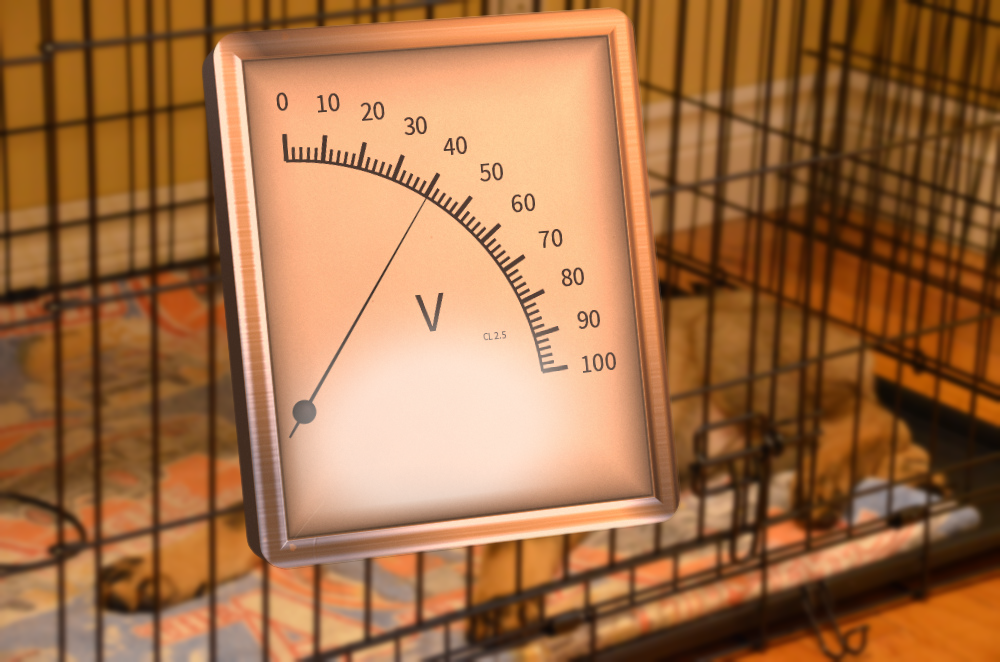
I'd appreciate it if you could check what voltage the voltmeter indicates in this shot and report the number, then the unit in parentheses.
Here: 40 (V)
